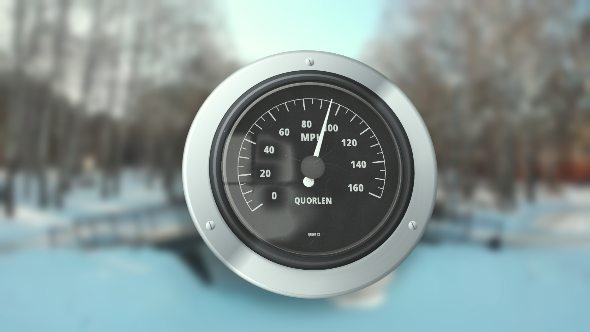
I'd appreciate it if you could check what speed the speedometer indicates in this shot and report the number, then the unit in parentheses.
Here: 95 (mph)
